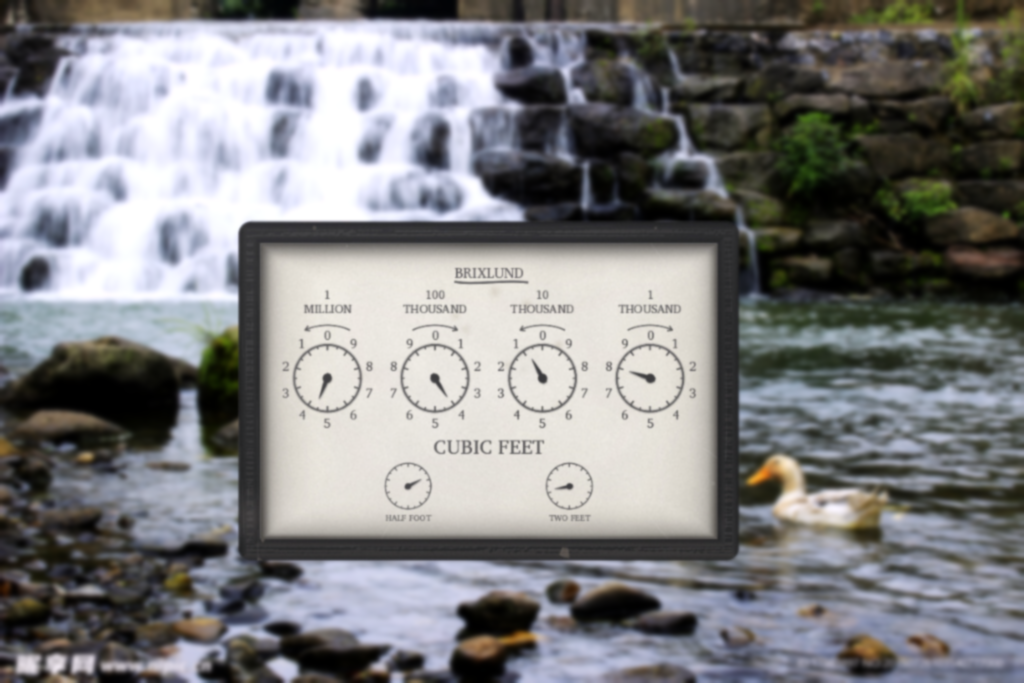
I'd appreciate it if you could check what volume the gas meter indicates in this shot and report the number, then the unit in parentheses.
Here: 440800 (ft³)
